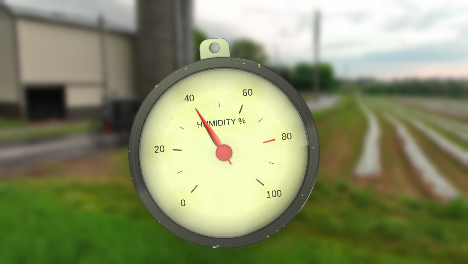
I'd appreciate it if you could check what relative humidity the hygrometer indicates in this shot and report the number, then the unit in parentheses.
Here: 40 (%)
